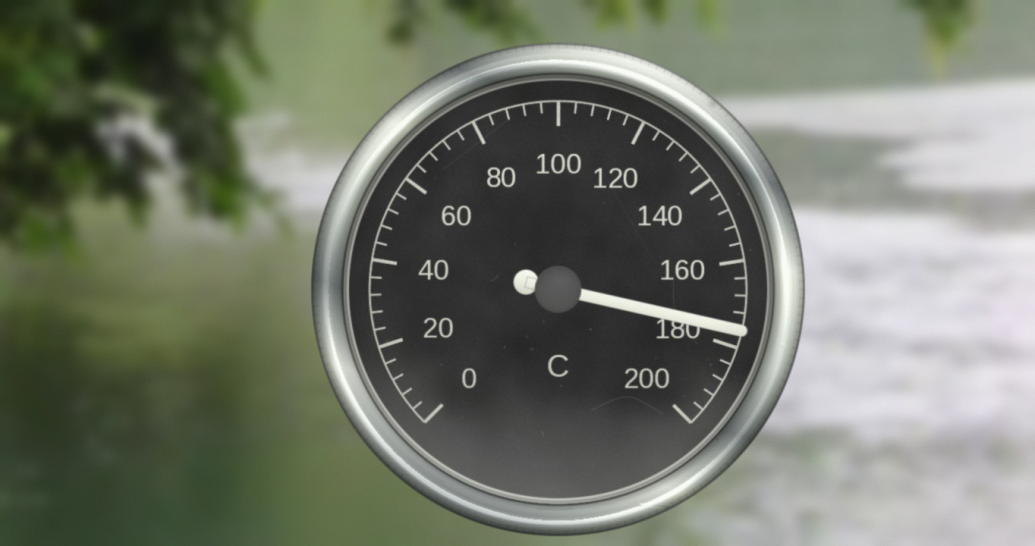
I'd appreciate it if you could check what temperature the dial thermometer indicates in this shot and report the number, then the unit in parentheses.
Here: 176 (°C)
